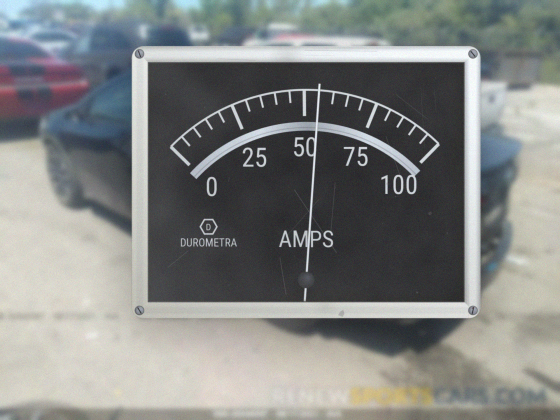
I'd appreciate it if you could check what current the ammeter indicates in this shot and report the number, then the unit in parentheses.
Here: 55 (A)
